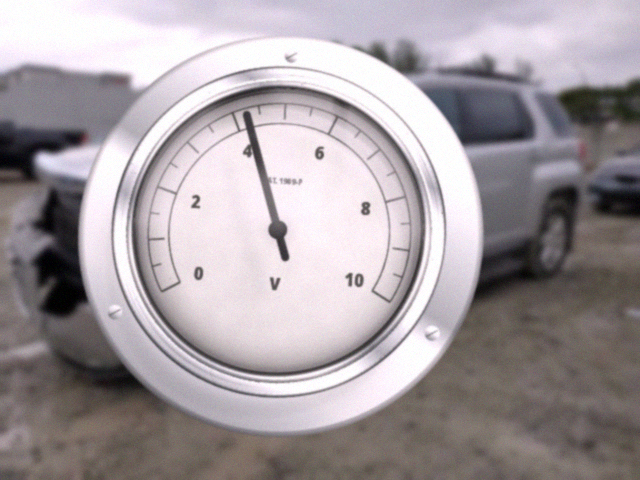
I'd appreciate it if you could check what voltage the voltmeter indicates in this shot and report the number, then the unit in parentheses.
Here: 4.25 (V)
